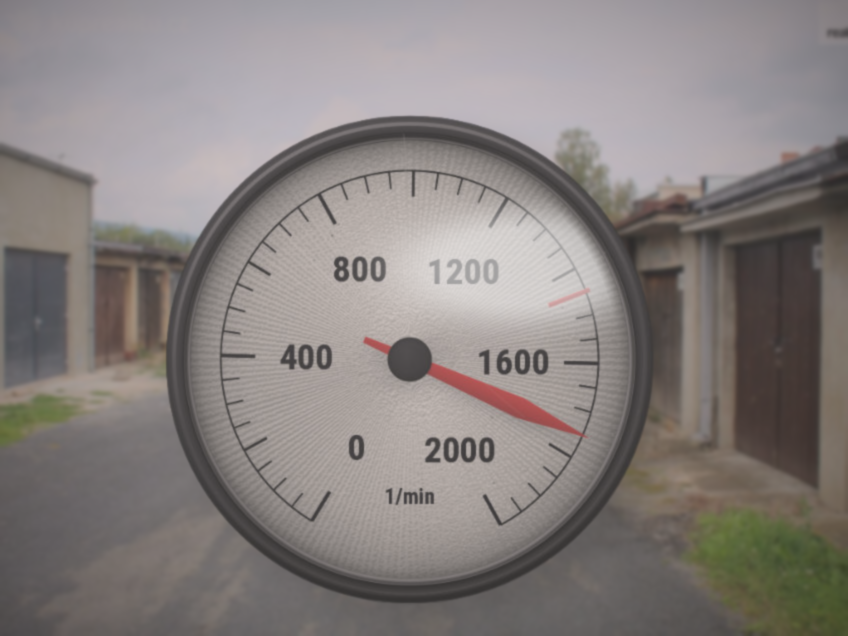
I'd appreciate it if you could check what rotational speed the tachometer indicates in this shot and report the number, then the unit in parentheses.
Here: 1750 (rpm)
